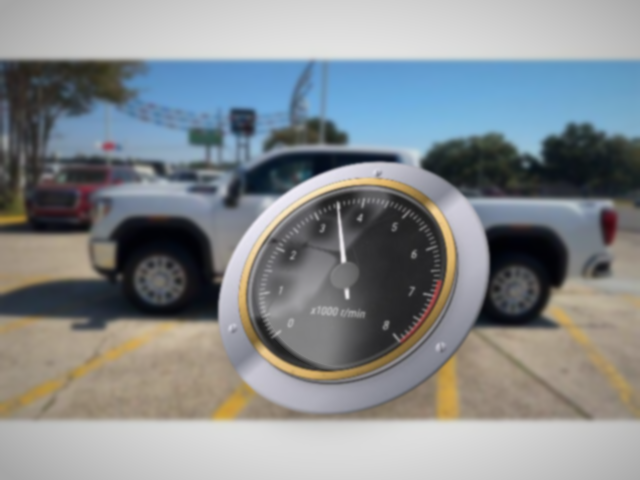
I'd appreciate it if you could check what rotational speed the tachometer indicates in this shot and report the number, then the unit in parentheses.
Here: 3500 (rpm)
